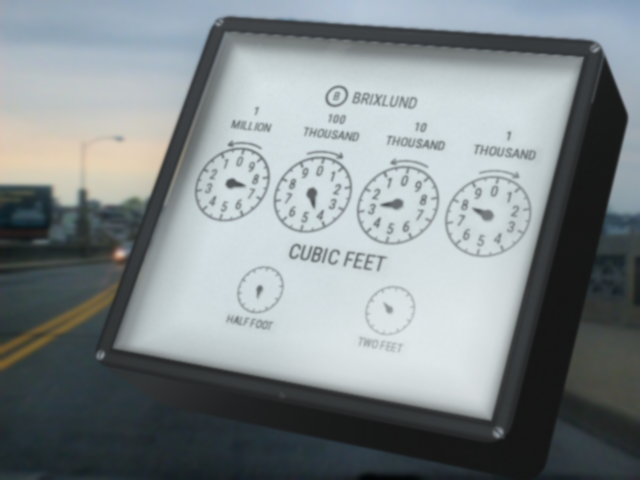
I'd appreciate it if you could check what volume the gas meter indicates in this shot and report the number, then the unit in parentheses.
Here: 742800 (ft³)
